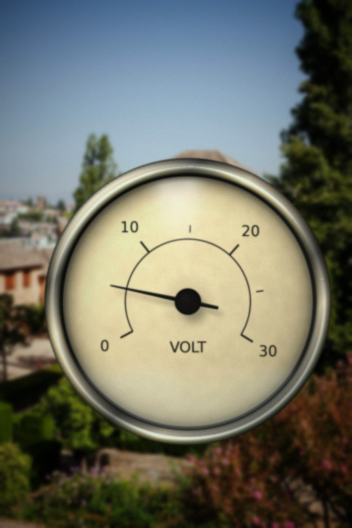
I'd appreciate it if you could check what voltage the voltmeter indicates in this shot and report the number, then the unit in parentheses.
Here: 5 (V)
